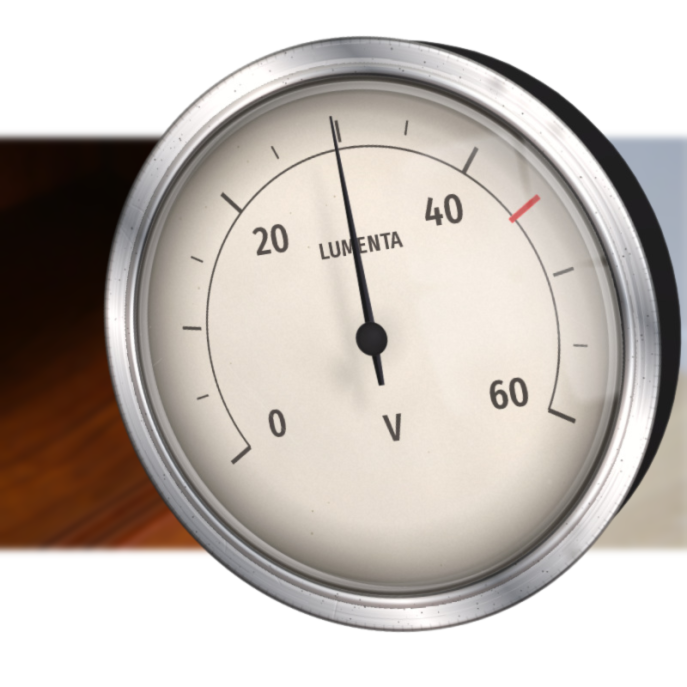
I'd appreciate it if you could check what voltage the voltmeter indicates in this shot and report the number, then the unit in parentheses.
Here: 30 (V)
